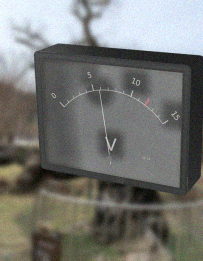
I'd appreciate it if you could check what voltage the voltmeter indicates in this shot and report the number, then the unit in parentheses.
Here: 6 (V)
